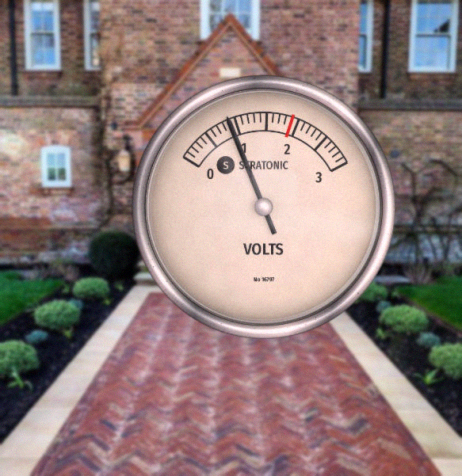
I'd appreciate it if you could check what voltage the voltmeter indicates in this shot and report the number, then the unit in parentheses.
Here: 0.9 (V)
